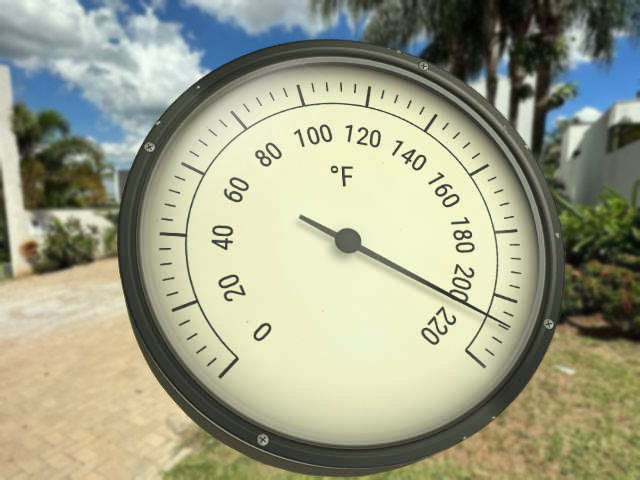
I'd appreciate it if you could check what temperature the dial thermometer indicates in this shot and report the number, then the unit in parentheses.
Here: 208 (°F)
